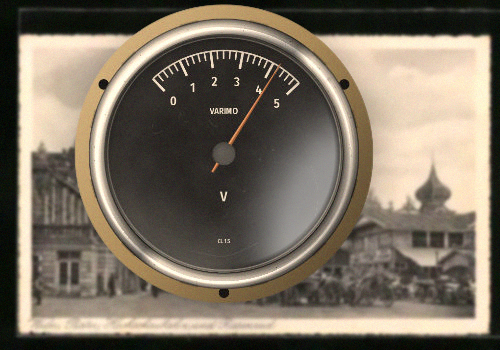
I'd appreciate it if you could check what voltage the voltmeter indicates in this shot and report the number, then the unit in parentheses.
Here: 4.2 (V)
